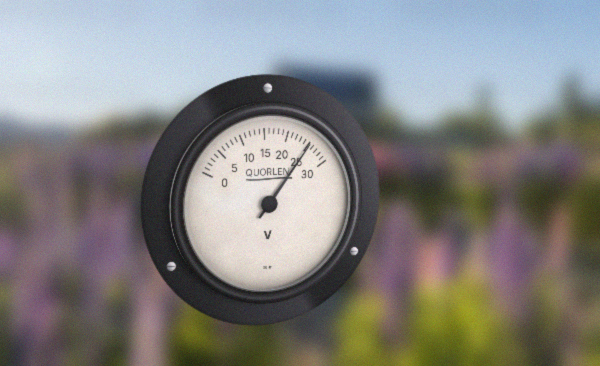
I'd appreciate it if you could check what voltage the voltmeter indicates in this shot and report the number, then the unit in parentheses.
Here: 25 (V)
